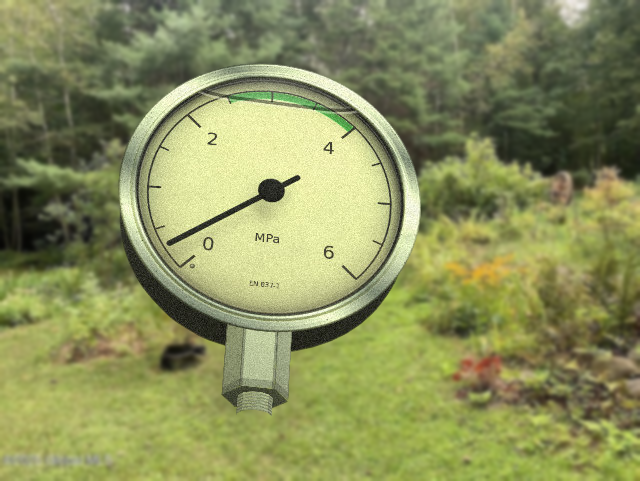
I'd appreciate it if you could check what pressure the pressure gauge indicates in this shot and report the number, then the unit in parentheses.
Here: 0.25 (MPa)
